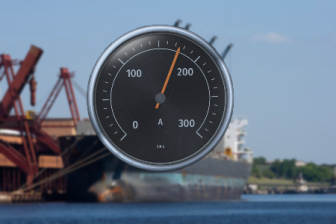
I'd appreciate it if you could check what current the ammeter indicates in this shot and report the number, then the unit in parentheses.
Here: 175 (A)
